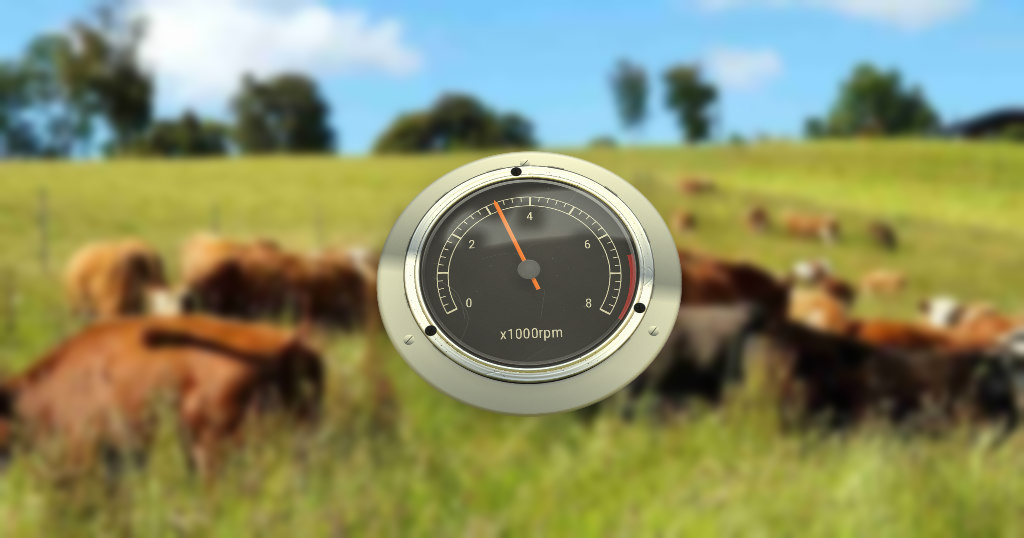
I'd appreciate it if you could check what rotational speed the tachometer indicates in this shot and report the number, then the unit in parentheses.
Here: 3200 (rpm)
